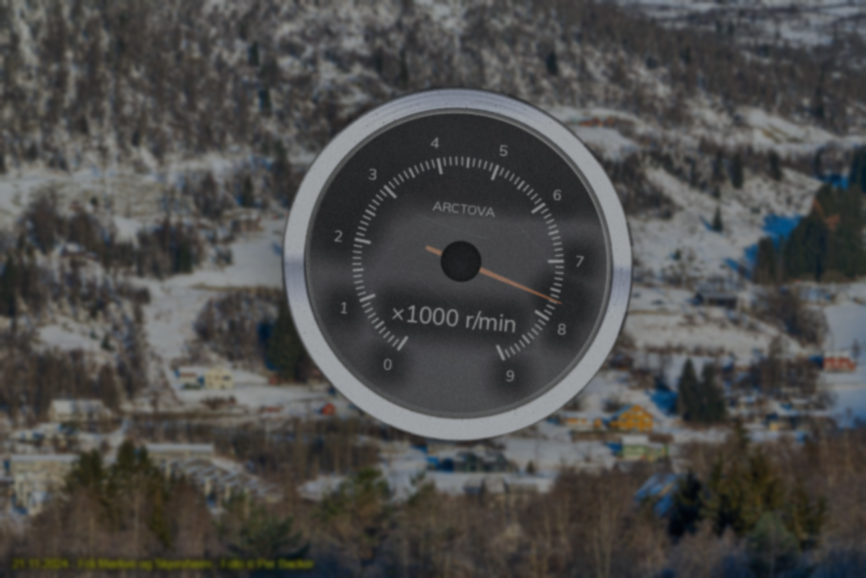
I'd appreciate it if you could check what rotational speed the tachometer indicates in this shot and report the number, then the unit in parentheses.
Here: 7700 (rpm)
